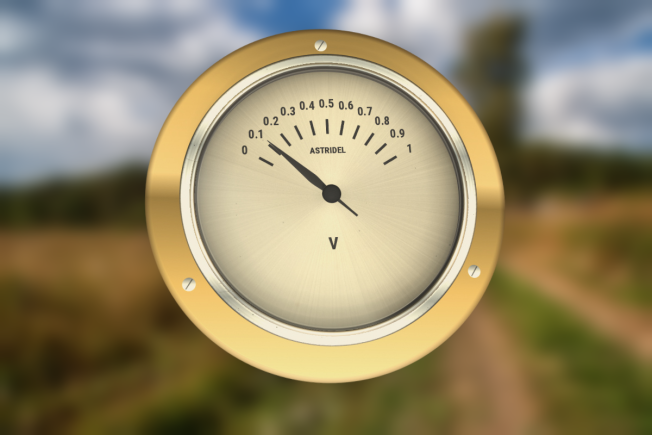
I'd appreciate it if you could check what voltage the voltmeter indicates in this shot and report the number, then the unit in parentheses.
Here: 0.1 (V)
